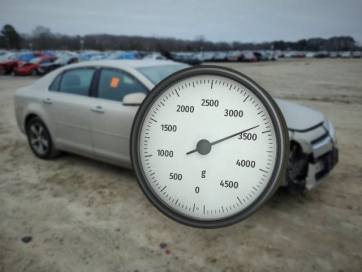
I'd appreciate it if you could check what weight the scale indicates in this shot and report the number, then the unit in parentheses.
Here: 3400 (g)
